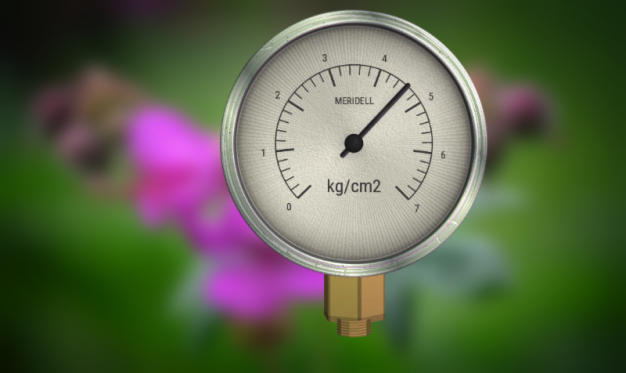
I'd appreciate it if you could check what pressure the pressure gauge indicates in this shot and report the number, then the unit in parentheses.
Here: 4.6 (kg/cm²)
